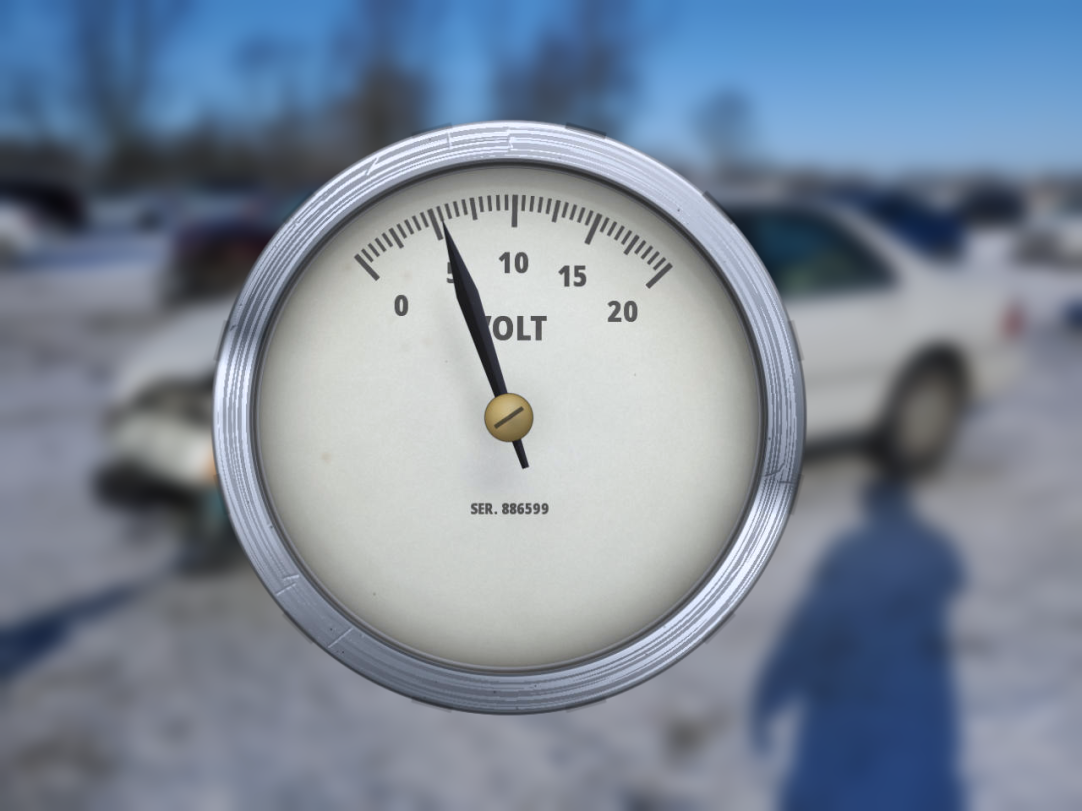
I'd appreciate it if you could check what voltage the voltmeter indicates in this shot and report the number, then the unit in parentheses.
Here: 5.5 (V)
